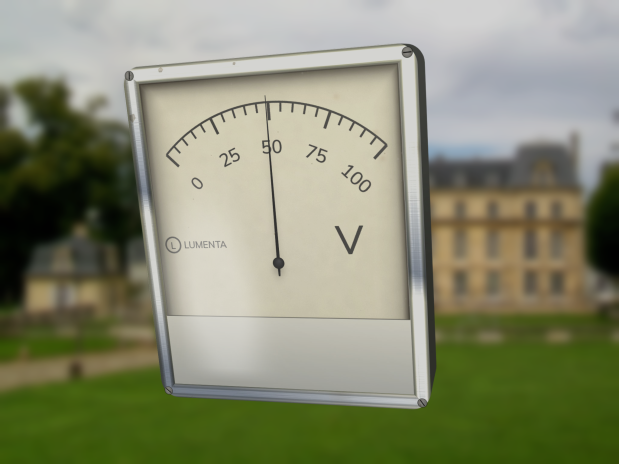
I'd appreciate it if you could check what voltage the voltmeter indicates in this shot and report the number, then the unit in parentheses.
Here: 50 (V)
